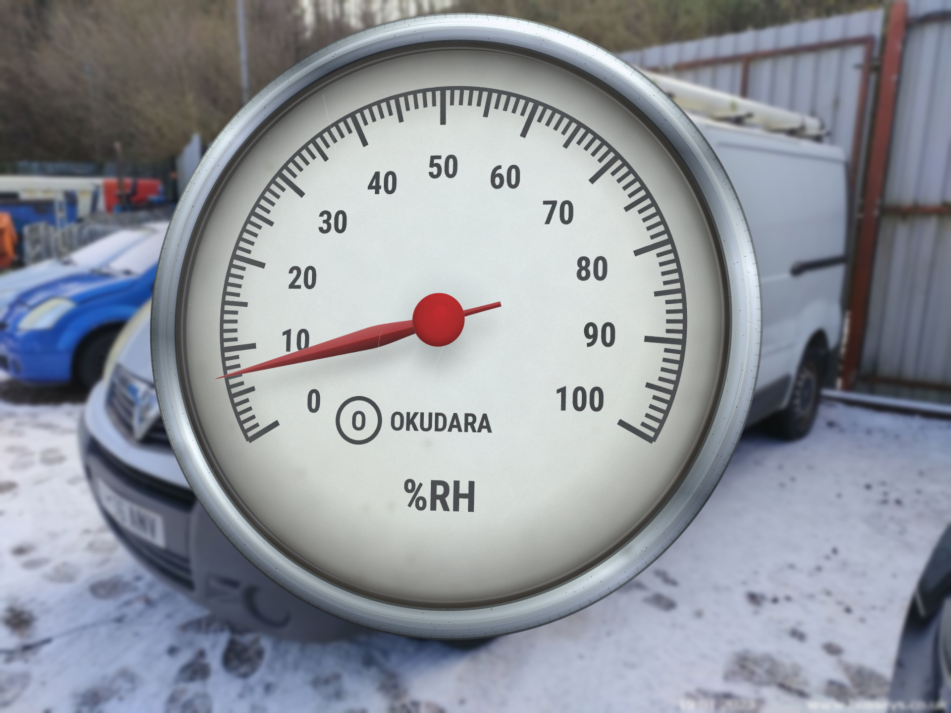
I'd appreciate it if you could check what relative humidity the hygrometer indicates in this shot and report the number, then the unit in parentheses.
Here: 7 (%)
